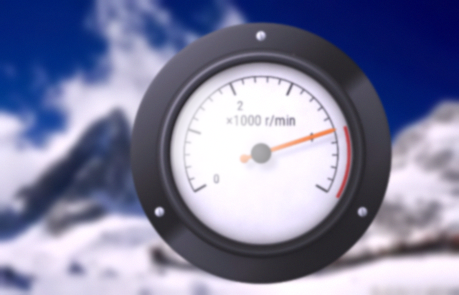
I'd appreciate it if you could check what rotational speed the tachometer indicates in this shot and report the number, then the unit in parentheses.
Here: 4000 (rpm)
